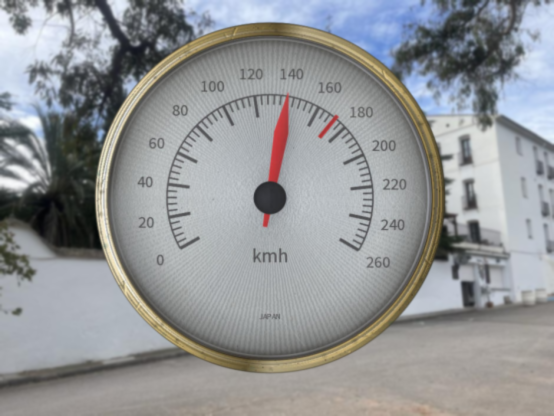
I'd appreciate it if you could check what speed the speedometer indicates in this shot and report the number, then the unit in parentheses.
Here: 140 (km/h)
